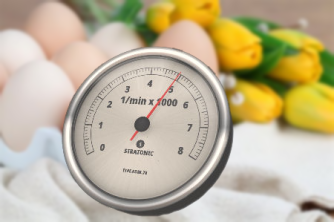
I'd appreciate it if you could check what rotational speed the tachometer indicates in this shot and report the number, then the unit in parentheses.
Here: 5000 (rpm)
